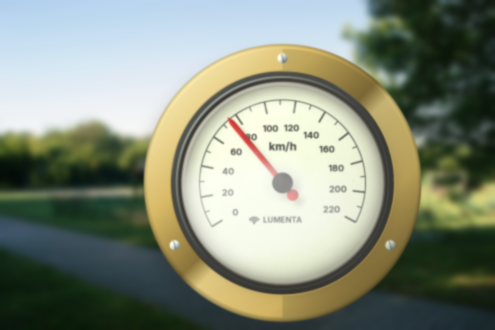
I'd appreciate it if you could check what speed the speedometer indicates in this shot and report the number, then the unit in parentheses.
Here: 75 (km/h)
